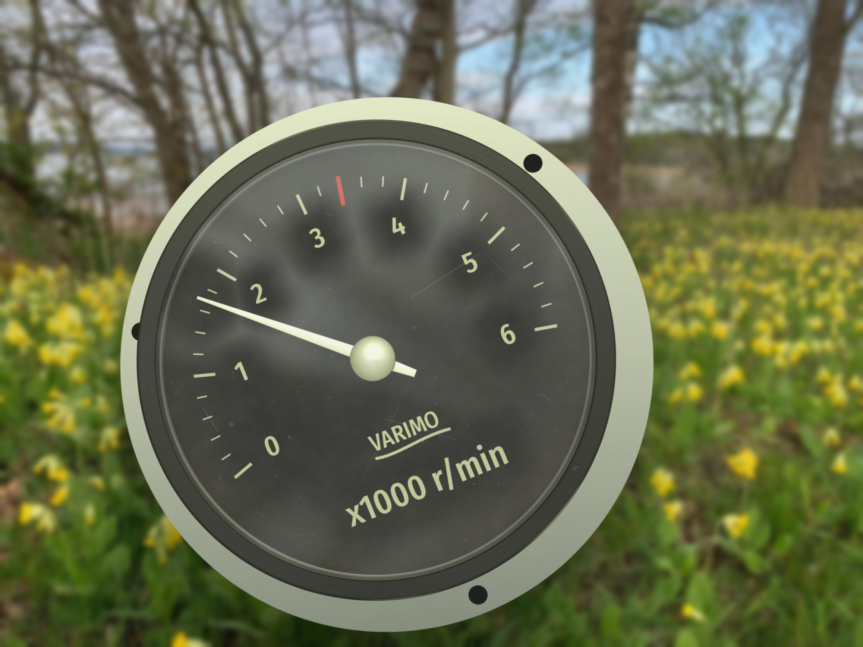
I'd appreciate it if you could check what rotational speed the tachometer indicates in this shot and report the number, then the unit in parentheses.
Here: 1700 (rpm)
